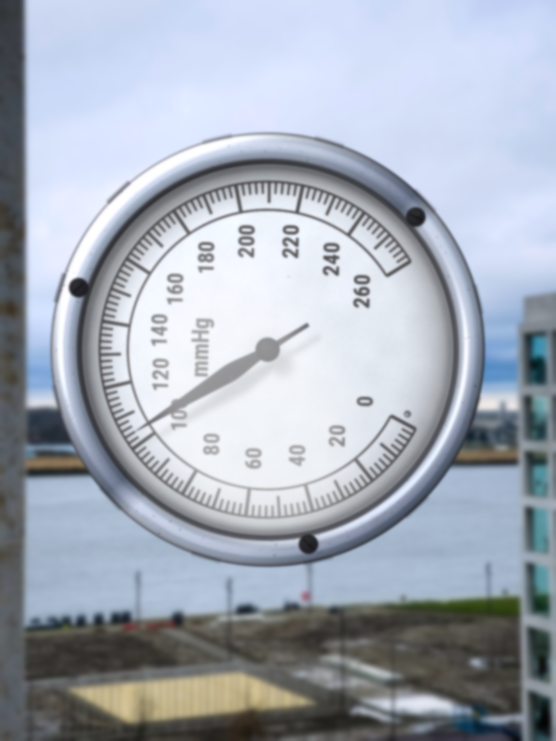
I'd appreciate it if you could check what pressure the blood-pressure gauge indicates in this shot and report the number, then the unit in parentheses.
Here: 104 (mmHg)
